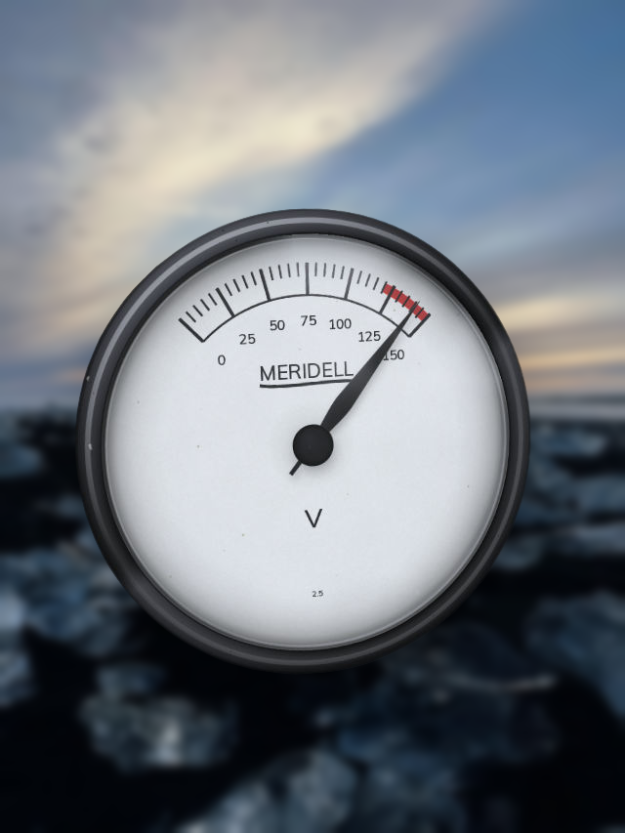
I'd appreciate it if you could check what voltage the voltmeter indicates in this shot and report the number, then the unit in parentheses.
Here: 140 (V)
